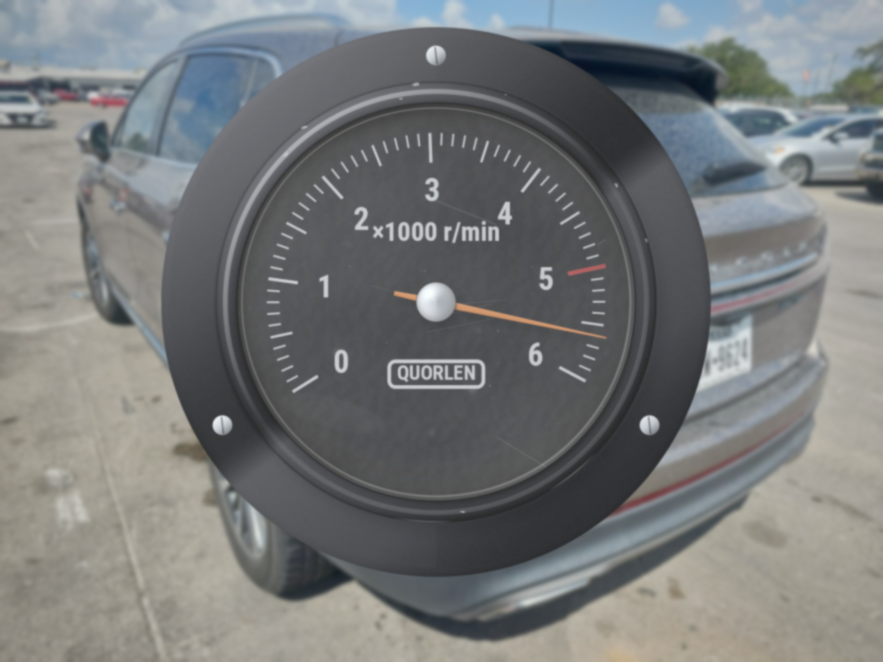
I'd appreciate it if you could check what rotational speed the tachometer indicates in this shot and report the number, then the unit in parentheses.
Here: 5600 (rpm)
